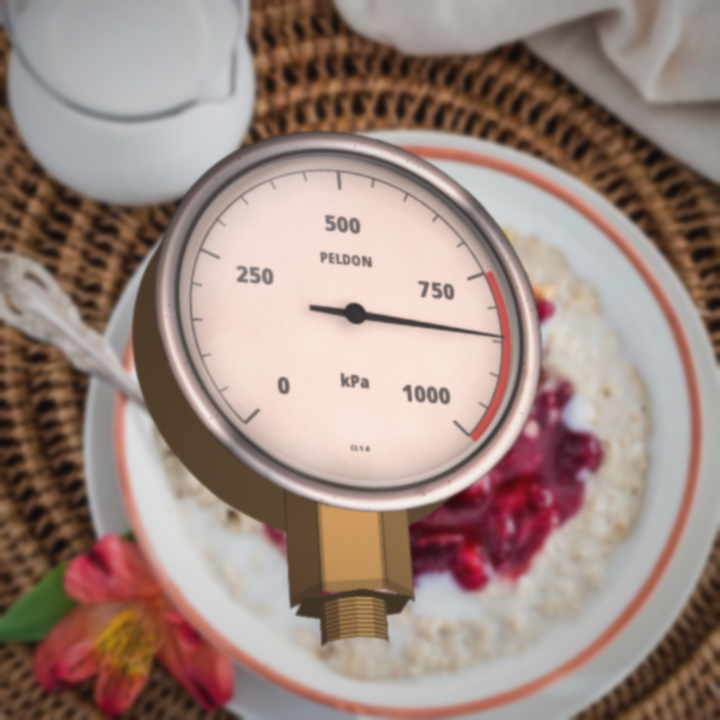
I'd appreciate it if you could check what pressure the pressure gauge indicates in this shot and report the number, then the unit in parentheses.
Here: 850 (kPa)
